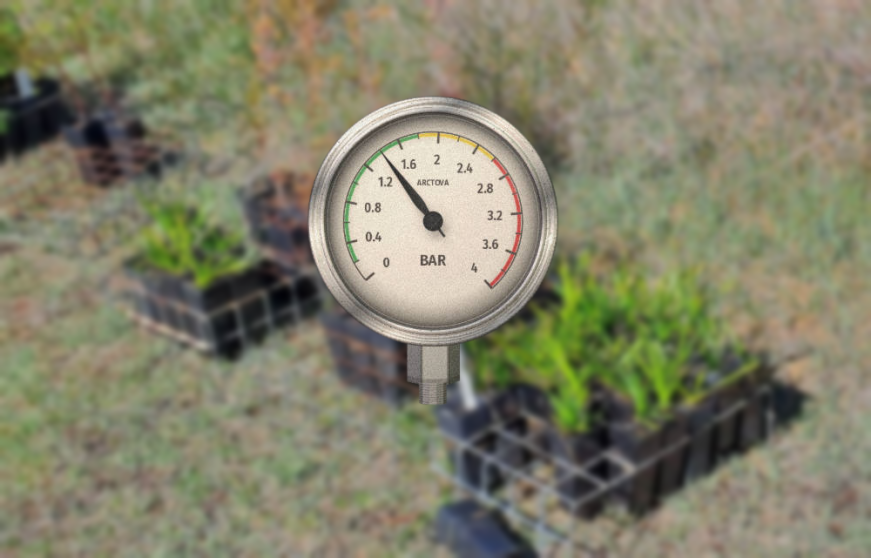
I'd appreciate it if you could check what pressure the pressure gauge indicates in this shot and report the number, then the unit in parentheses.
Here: 1.4 (bar)
